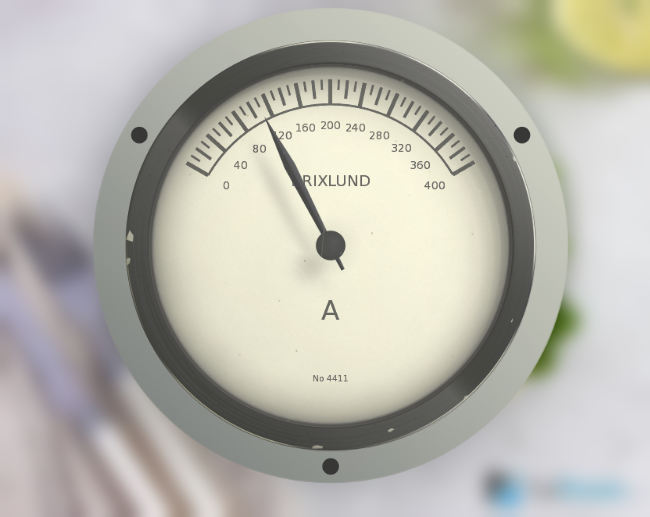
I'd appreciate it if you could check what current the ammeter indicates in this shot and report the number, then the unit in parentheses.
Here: 110 (A)
